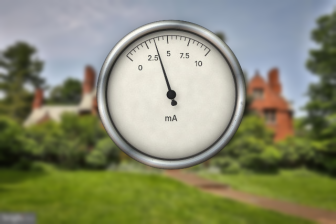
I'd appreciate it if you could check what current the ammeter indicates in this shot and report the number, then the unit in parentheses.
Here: 3.5 (mA)
